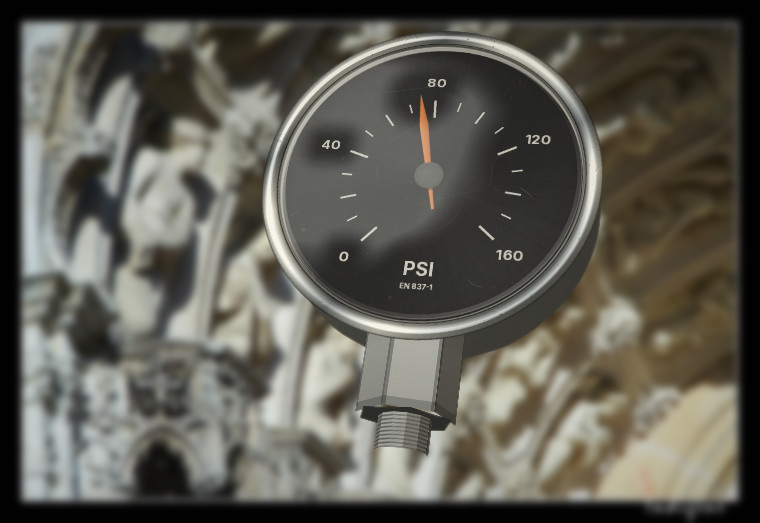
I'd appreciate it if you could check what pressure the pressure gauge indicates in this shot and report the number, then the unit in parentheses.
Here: 75 (psi)
